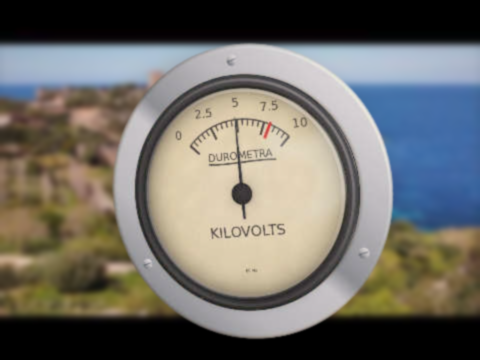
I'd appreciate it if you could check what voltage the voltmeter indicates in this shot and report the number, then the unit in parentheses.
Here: 5 (kV)
